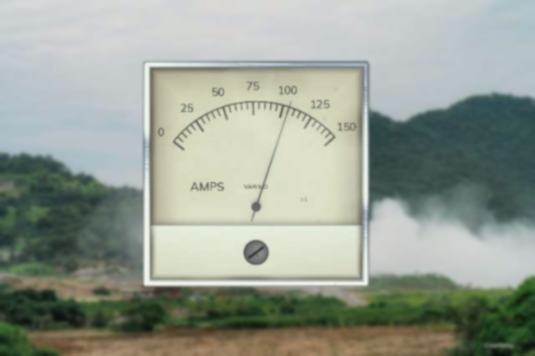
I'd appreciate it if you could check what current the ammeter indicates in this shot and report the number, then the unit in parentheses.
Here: 105 (A)
